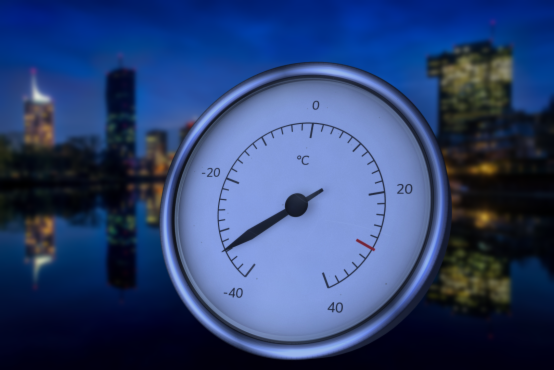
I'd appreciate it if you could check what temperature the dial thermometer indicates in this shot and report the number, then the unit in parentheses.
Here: -34 (°C)
